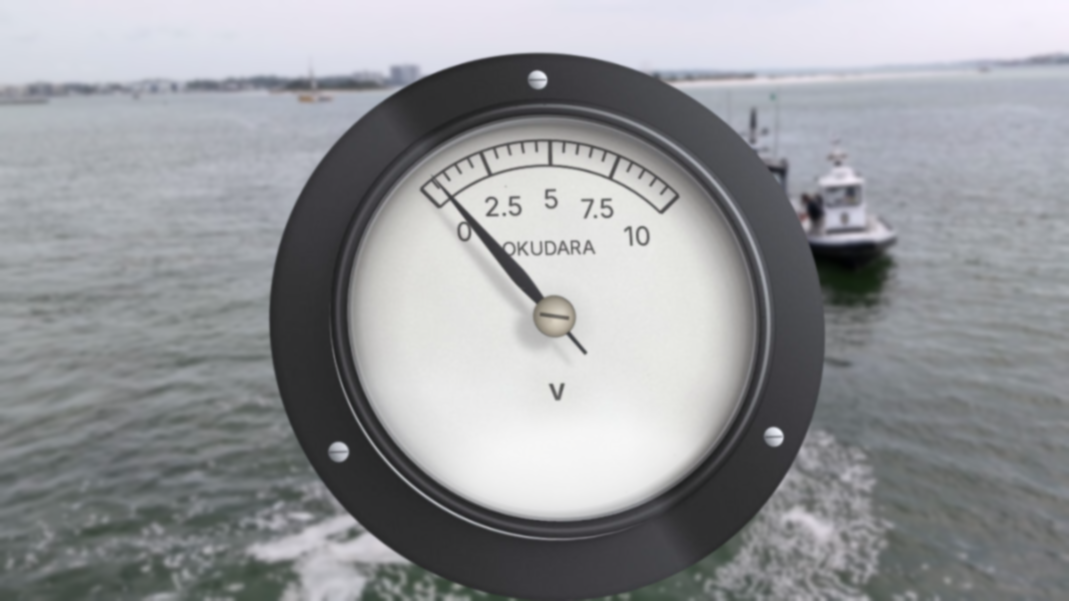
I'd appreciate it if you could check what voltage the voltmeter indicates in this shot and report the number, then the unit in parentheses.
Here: 0.5 (V)
